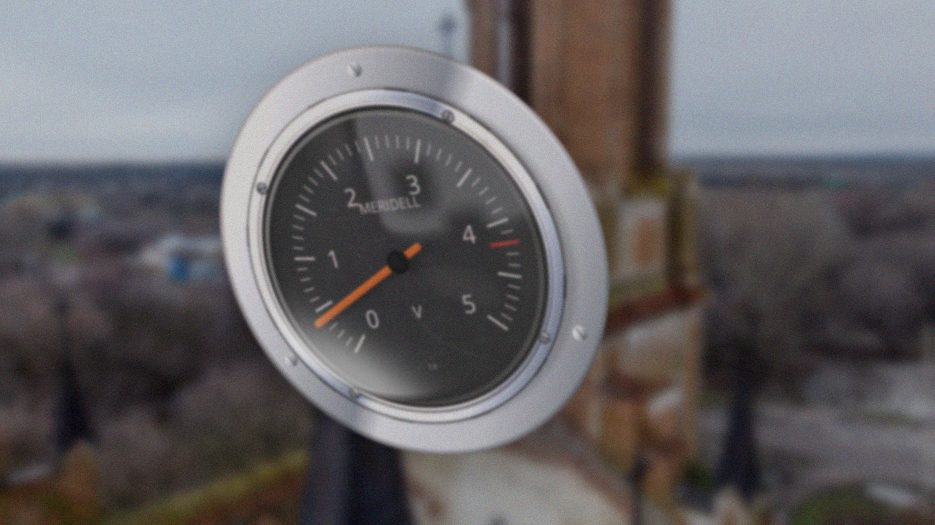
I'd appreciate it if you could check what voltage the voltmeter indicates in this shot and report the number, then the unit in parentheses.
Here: 0.4 (V)
